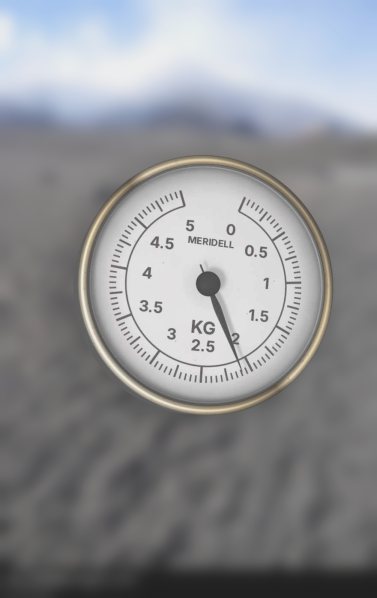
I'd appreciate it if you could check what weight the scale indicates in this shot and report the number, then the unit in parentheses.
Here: 2.1 (kg)
